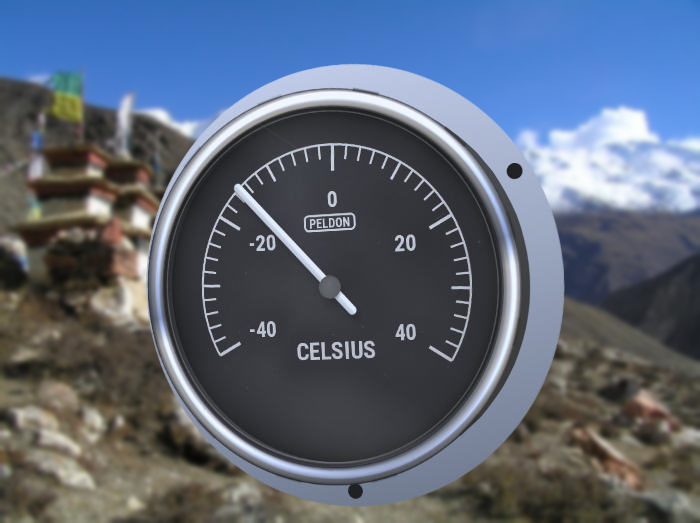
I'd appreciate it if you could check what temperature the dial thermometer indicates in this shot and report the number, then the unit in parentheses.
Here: -15 (°C)
